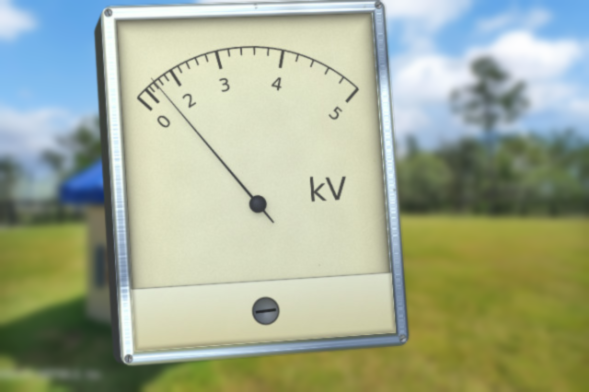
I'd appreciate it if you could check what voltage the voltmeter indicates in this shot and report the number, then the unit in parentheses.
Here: 1.4 (kV)
